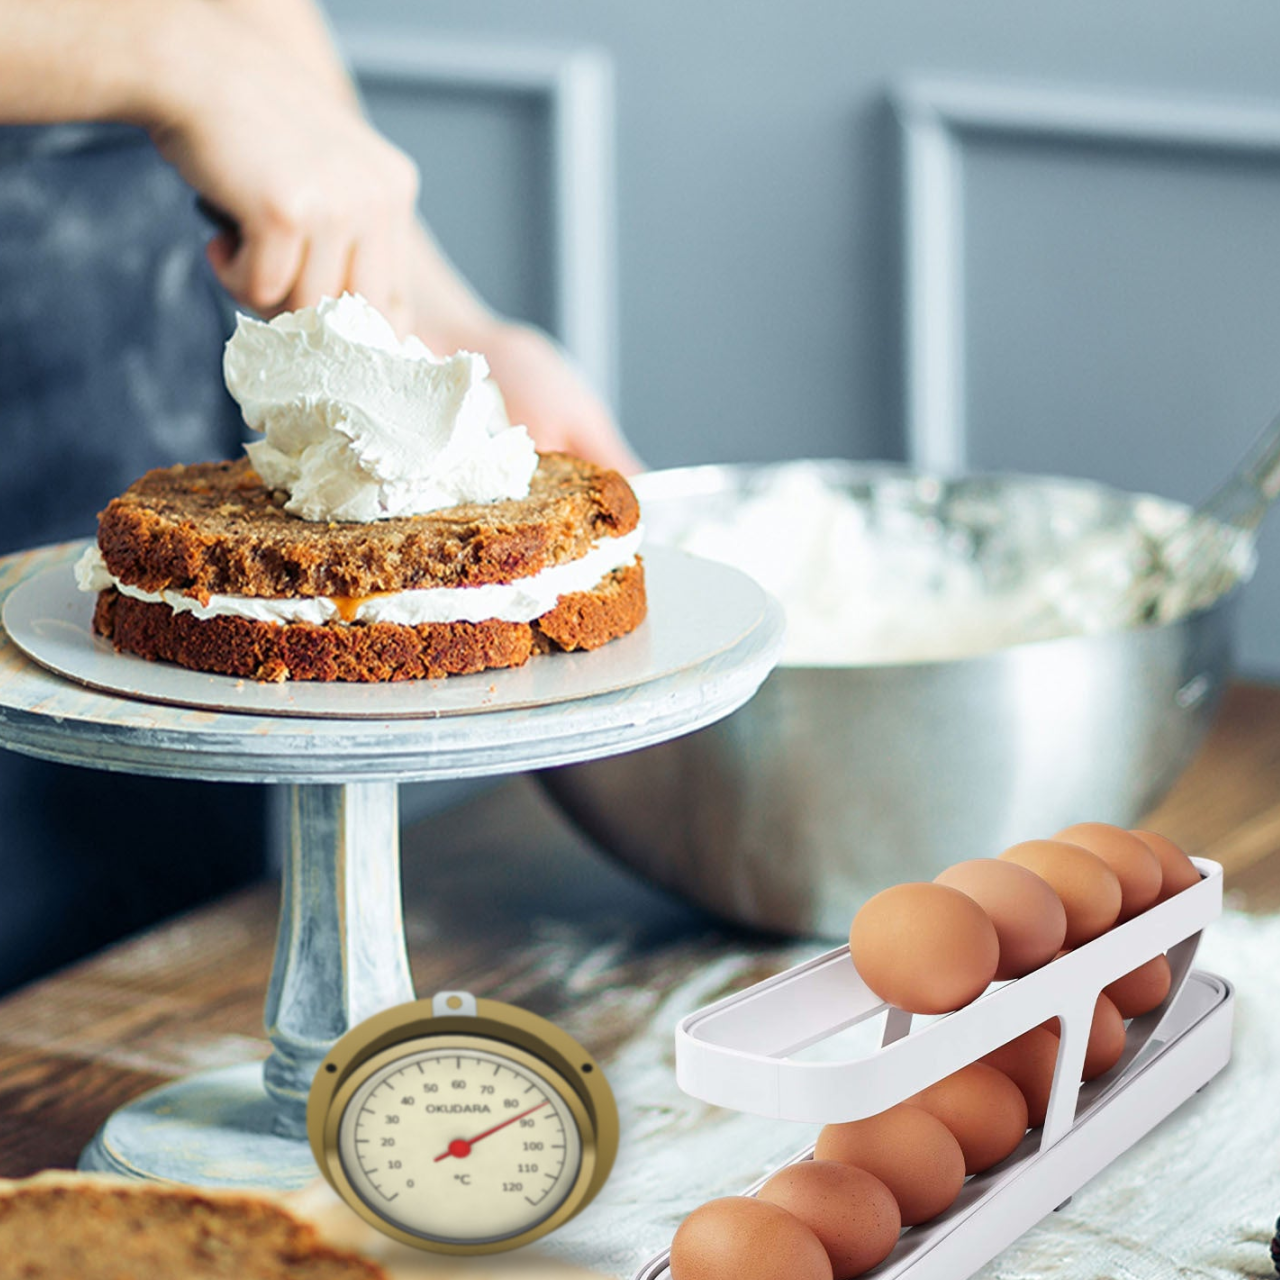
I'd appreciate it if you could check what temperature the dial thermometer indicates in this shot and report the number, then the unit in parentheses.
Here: 85 (°C)
